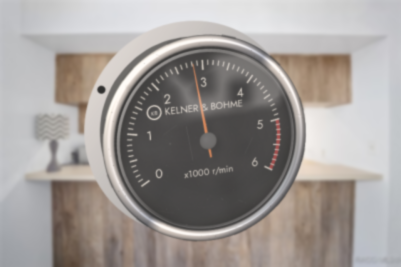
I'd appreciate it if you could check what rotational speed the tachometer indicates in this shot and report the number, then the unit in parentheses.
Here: 2800 (rpm)
